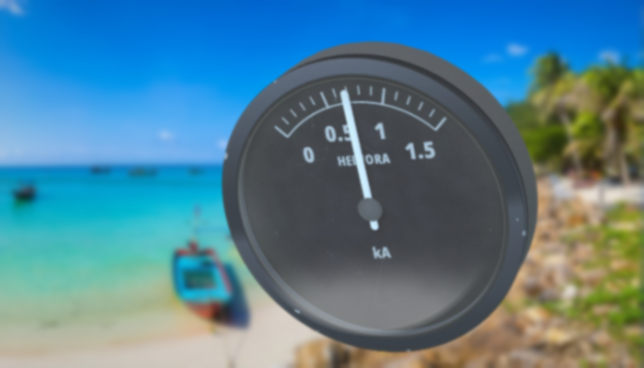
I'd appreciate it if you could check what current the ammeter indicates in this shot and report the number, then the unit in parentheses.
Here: 0.7 (kA)
